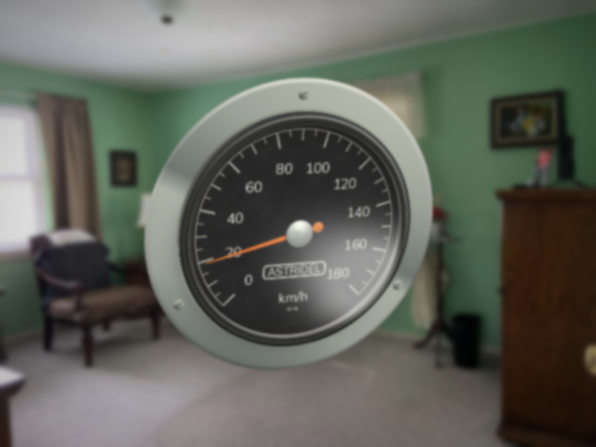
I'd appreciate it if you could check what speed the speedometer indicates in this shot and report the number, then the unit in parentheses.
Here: 20 (km/h)
